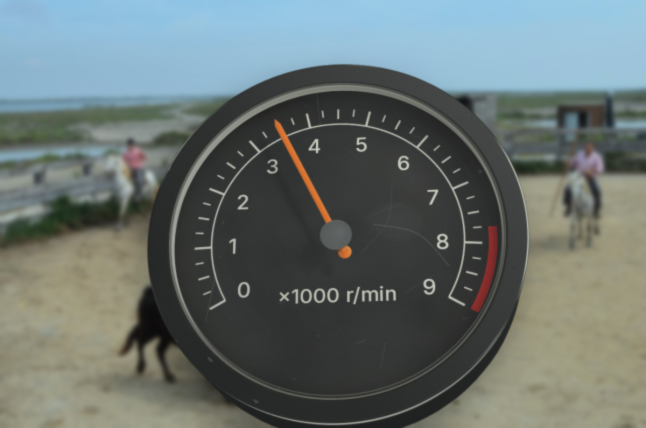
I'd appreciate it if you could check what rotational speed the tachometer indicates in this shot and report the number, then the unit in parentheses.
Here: 3500 (rpm)
